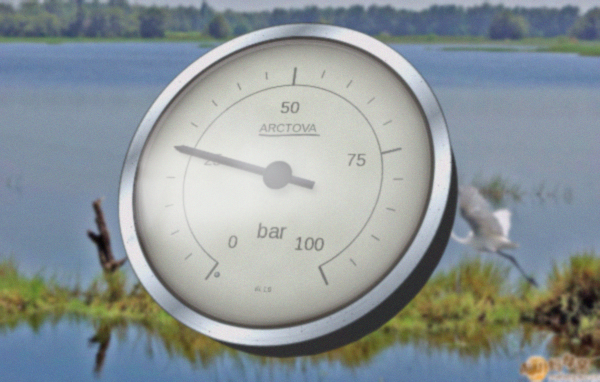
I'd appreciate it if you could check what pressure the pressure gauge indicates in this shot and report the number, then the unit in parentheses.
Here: 25 (bar)
